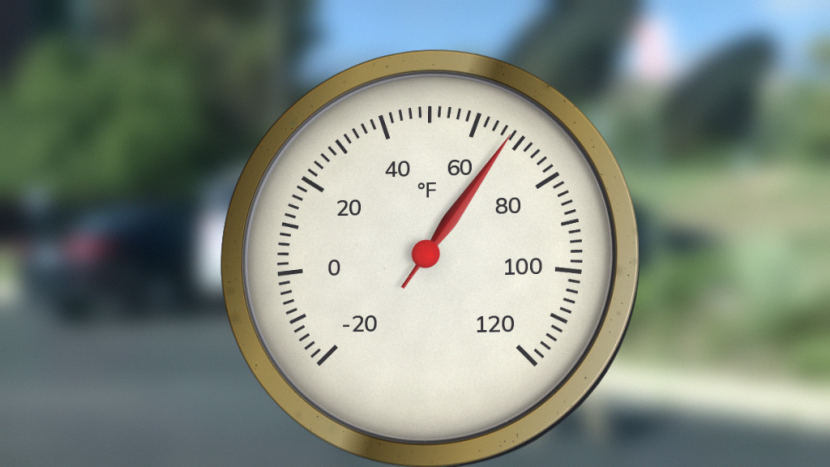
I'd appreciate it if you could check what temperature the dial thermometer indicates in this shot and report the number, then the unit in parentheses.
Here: 68 (°F)
